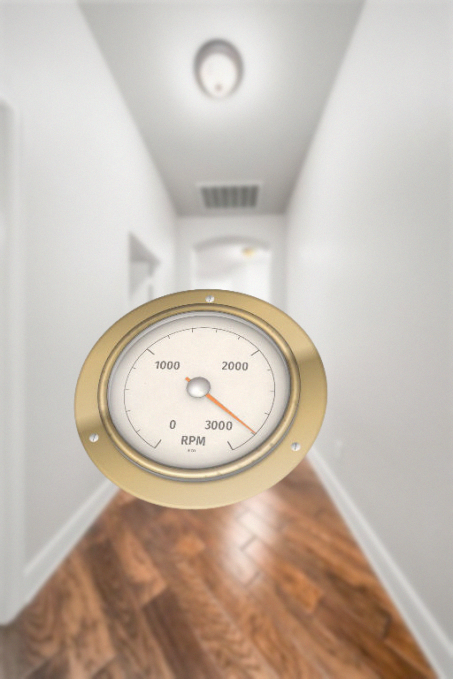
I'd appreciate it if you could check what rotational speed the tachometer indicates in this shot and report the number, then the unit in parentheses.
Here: 2800 (rpm)
